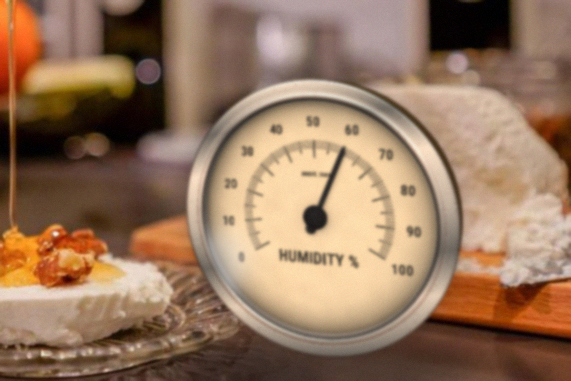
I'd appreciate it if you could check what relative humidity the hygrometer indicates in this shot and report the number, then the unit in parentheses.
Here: 60 (%)
